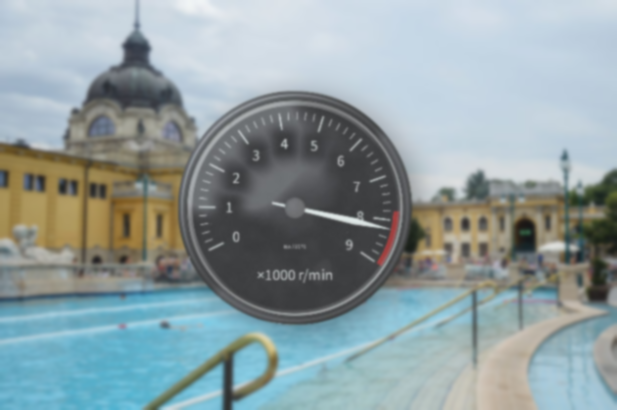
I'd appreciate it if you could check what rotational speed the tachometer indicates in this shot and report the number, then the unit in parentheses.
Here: 8200 (rpm)
